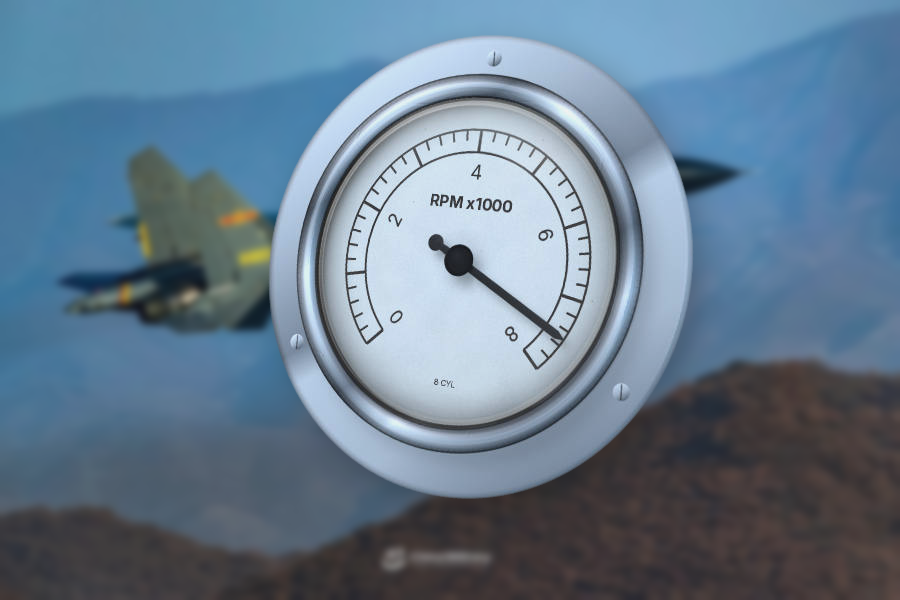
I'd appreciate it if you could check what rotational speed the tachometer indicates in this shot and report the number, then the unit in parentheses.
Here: 7500 (rpm)
